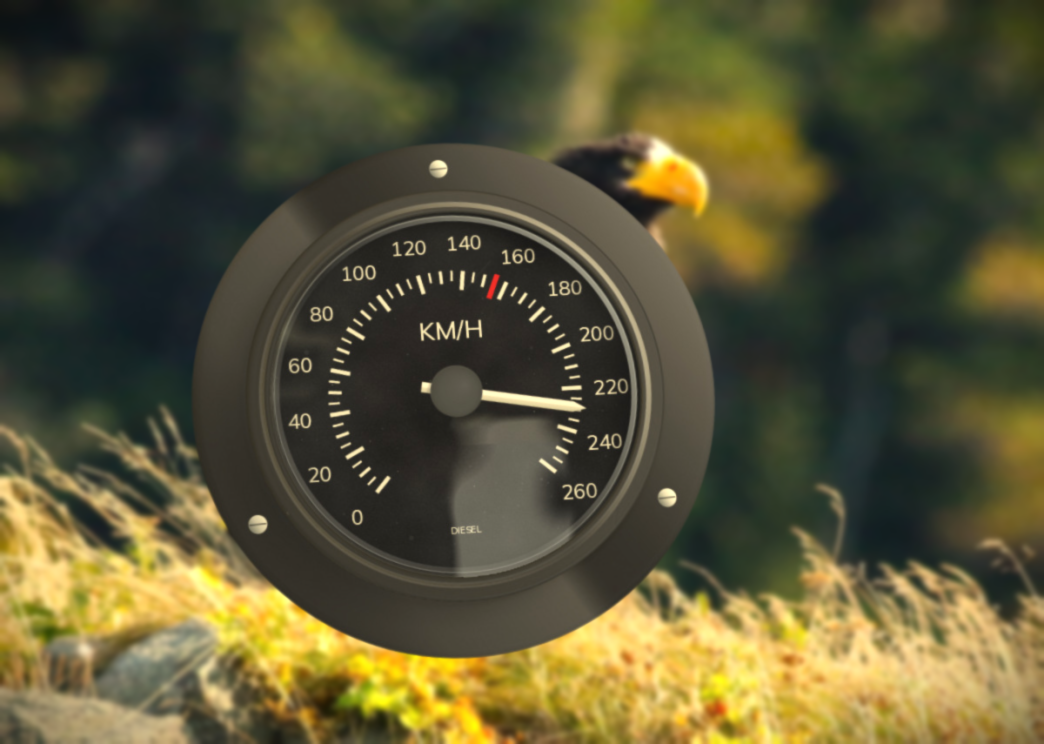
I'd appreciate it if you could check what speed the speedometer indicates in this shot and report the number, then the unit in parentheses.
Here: 230 (km/h)
